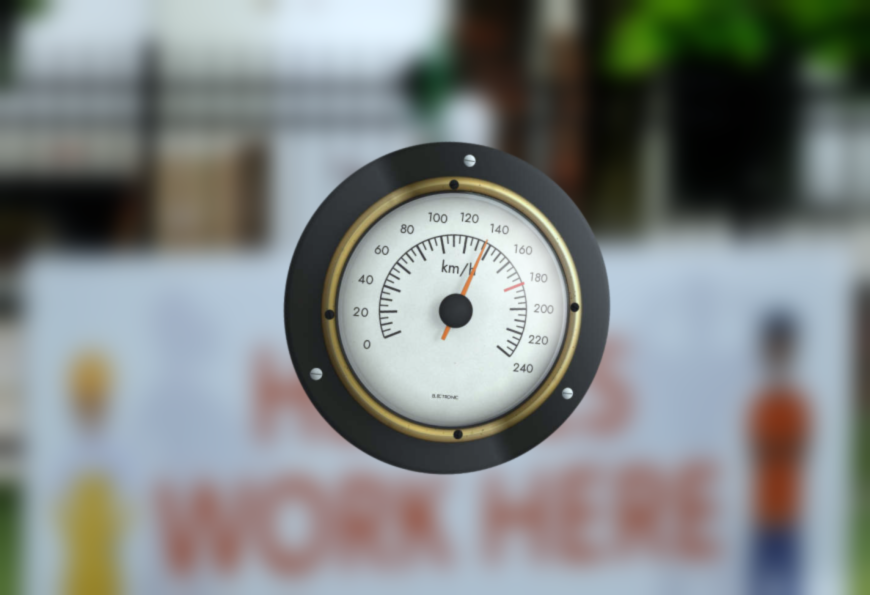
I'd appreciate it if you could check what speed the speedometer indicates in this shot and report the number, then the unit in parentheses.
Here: 135 (km/h)
